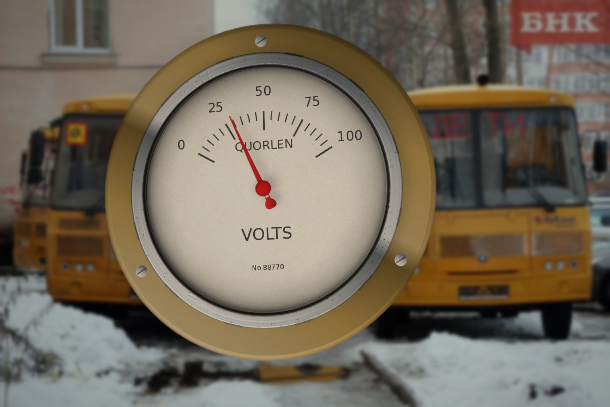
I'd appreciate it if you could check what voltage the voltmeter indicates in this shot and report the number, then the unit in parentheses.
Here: 30 (V)
